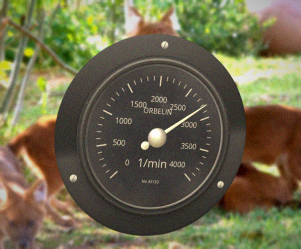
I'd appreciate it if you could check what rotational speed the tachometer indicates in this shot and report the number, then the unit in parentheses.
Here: 2800 (rpm)
